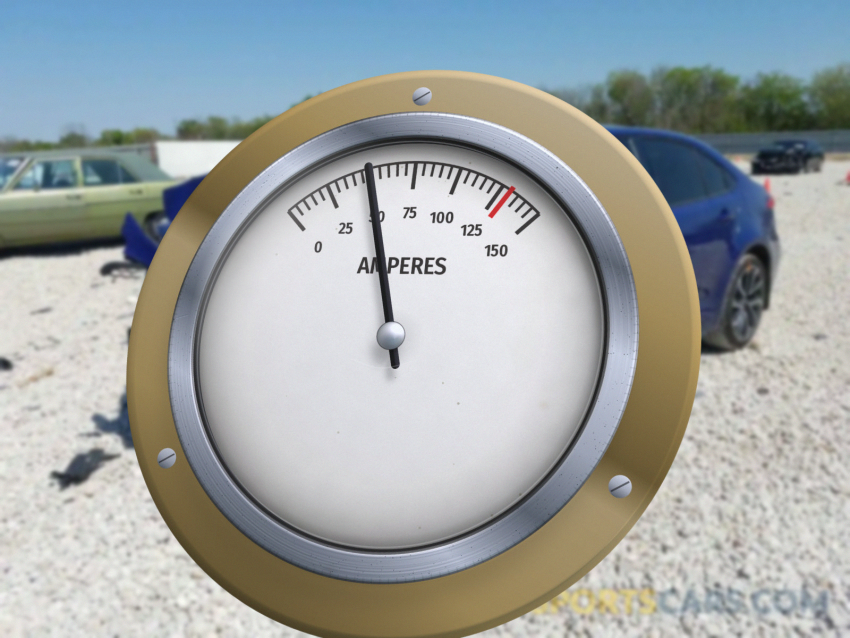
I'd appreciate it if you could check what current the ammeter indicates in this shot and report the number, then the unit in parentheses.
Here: 50 (A)
